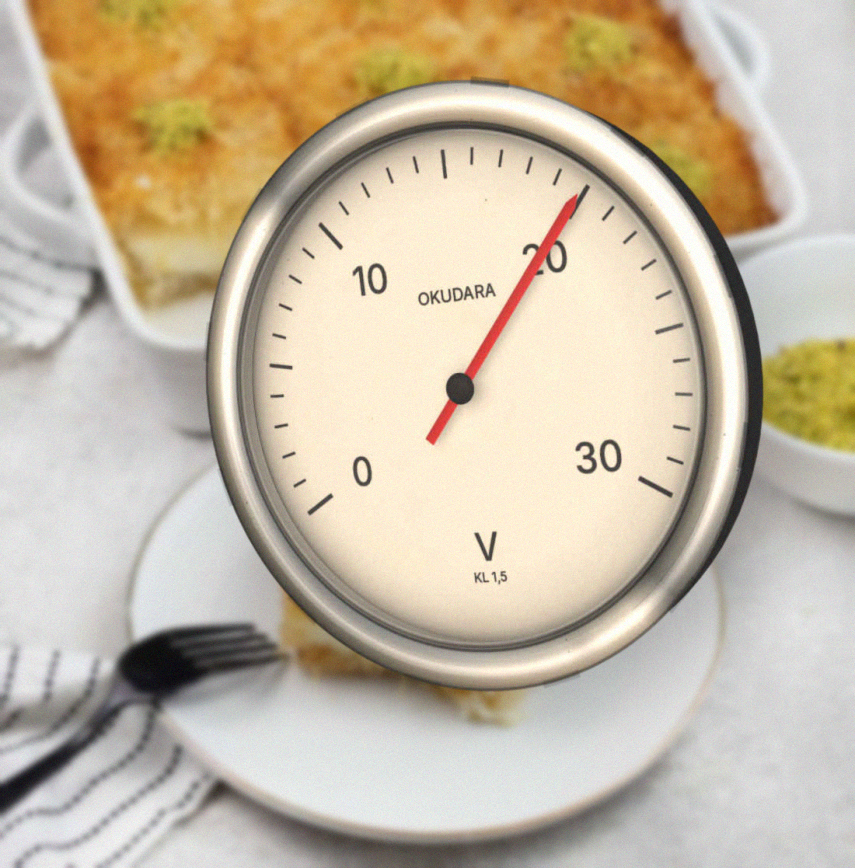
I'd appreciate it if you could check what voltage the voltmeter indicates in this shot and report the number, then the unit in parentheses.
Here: 20 (V)
